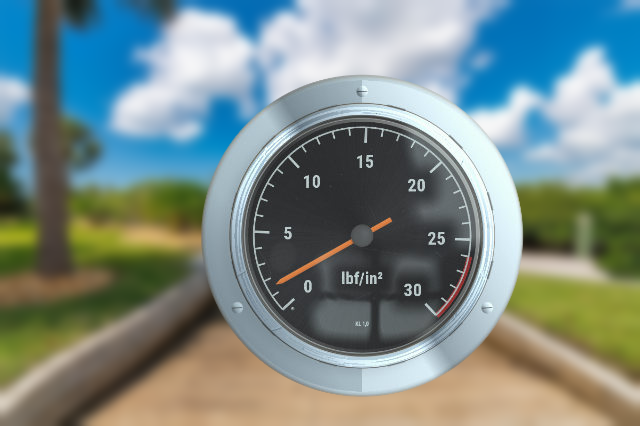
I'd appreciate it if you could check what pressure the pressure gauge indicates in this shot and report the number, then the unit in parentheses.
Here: 1.5 (psi)
